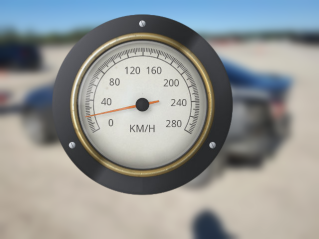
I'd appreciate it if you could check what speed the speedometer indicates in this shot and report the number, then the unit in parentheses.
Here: 20 (km/h)
